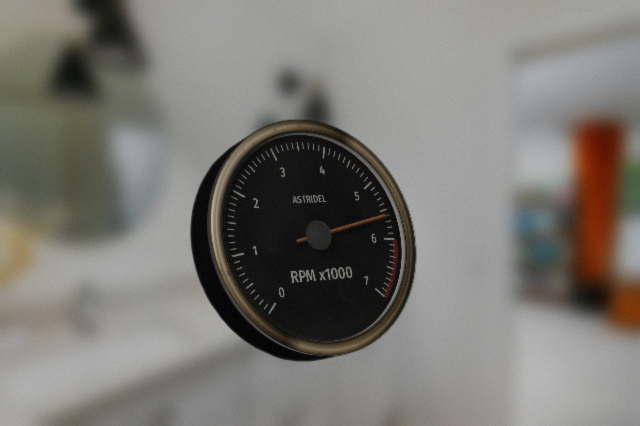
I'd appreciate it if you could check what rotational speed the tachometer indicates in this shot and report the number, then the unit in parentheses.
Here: 5600 (rpm)
